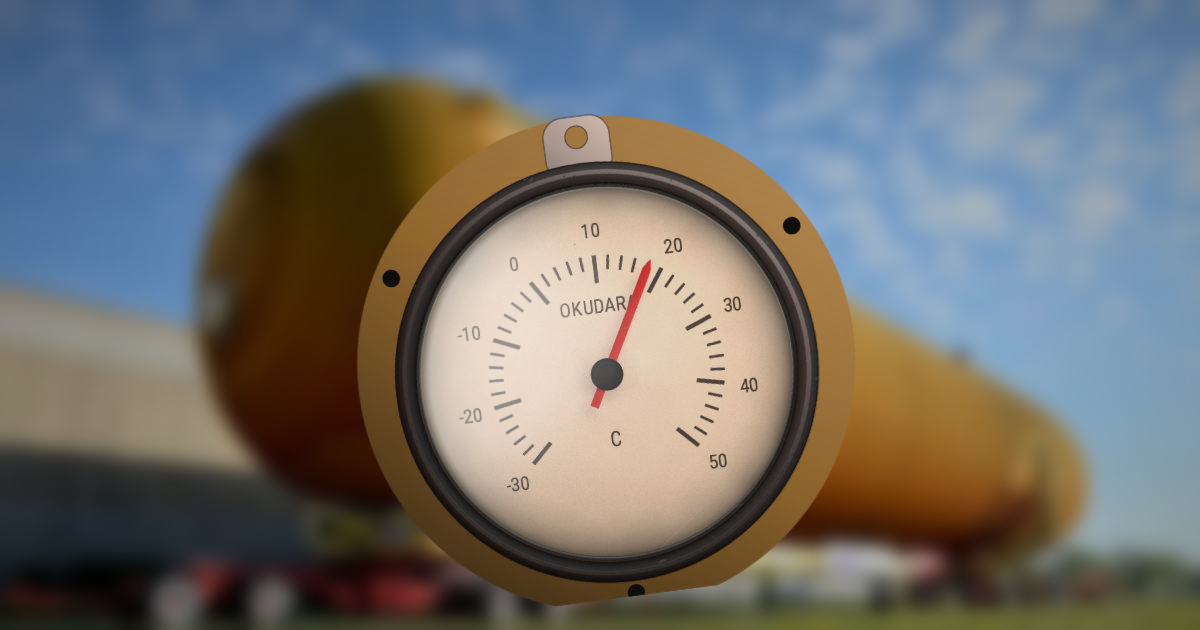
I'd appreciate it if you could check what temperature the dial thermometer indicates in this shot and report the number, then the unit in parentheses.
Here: 18 (°C)
